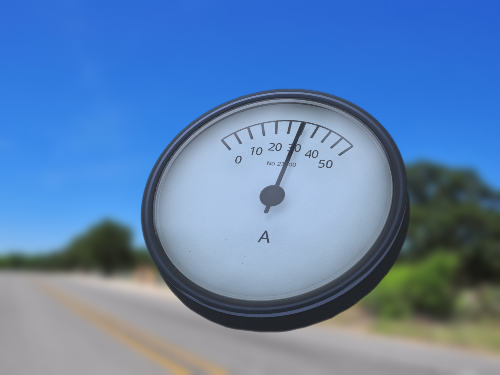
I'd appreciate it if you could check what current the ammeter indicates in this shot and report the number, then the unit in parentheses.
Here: 30 (A)
